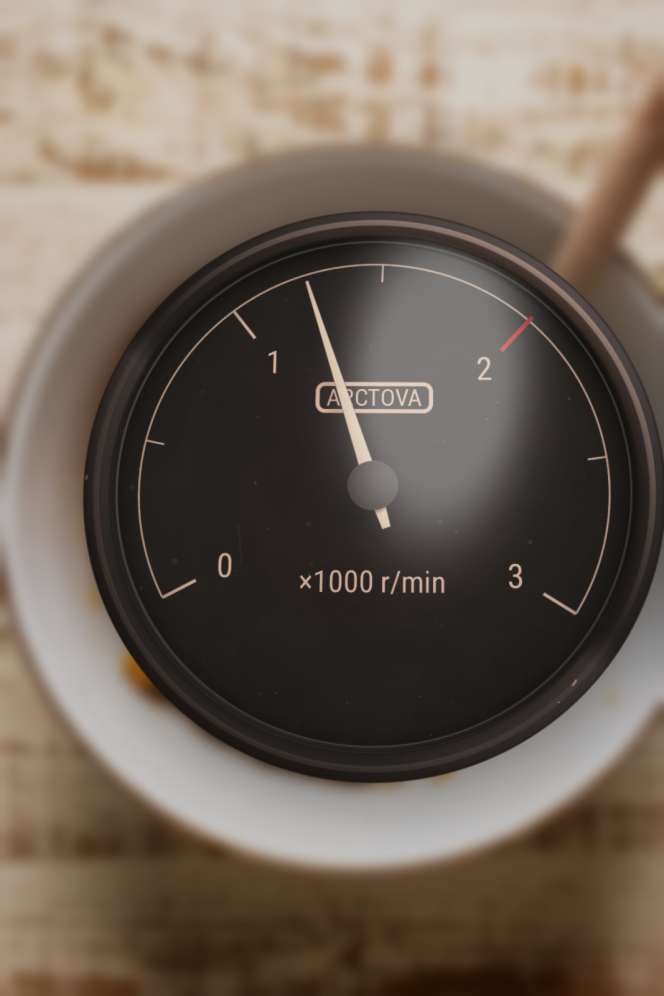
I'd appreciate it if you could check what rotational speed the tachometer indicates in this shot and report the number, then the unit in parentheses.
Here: 1250 (rpm)
